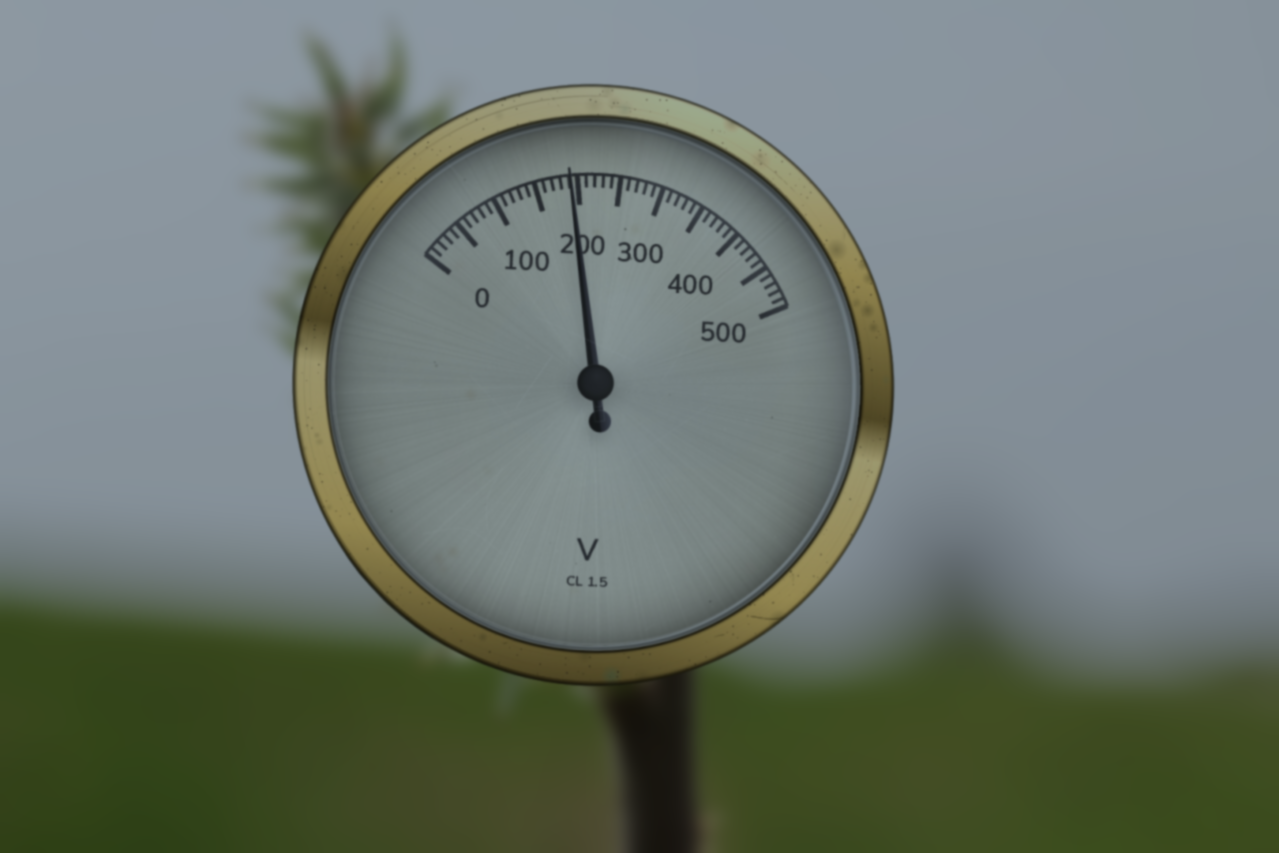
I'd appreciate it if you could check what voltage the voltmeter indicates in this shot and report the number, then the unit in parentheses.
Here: 190 (V)
